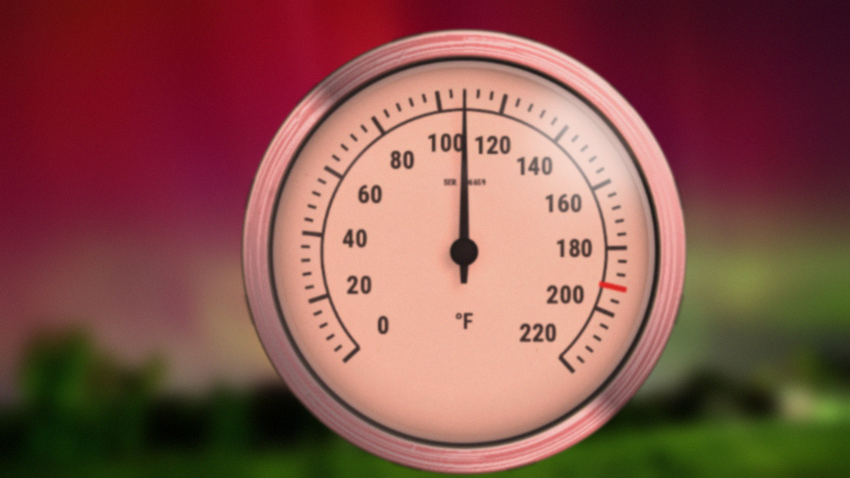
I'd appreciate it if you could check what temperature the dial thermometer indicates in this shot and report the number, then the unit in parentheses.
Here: 108 (°F)
